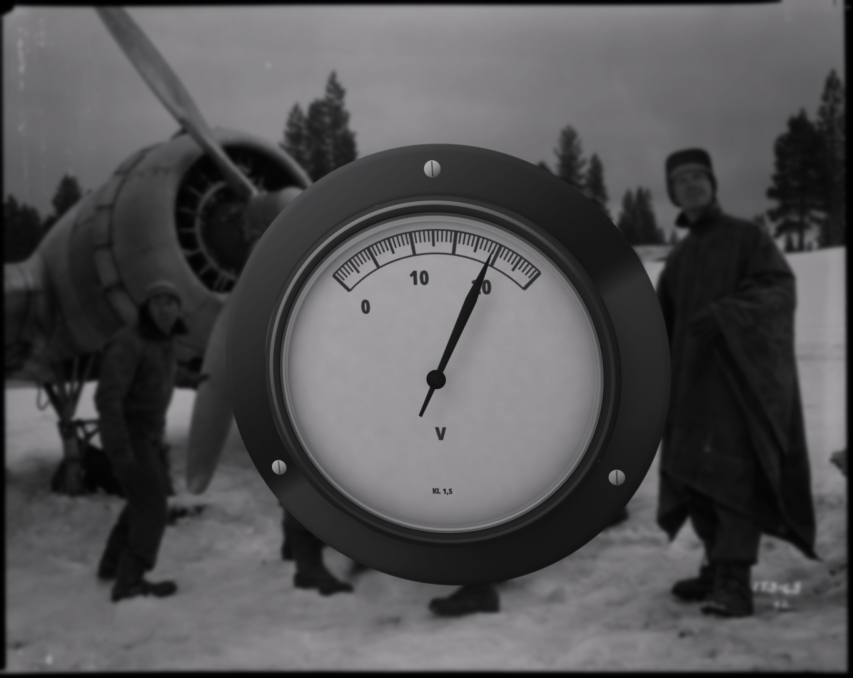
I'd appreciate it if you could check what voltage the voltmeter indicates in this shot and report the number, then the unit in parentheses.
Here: 19.5 (V)
